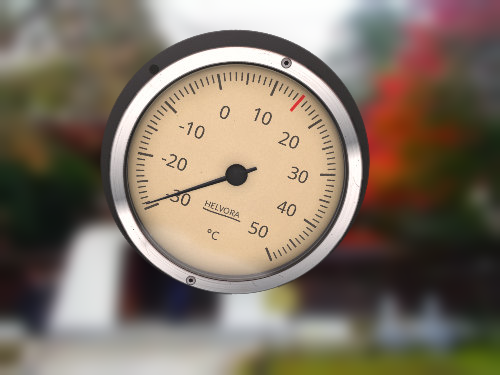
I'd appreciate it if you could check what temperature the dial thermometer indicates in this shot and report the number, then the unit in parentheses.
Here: -29 (°C)
